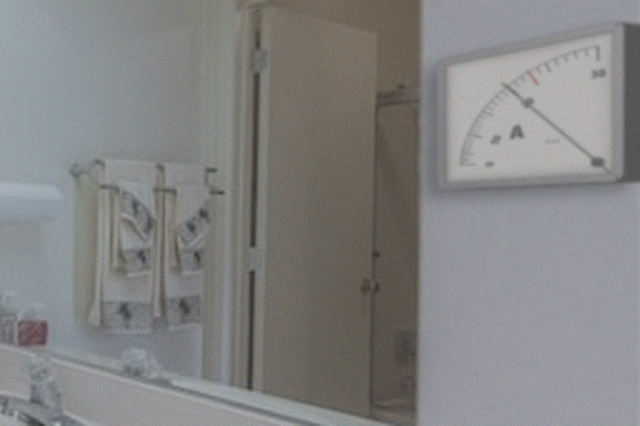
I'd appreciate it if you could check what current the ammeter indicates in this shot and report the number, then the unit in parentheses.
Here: 20 (A)
